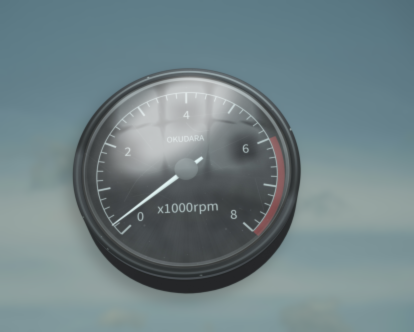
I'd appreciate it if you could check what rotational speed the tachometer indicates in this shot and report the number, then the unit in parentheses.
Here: 200 (rpm)
